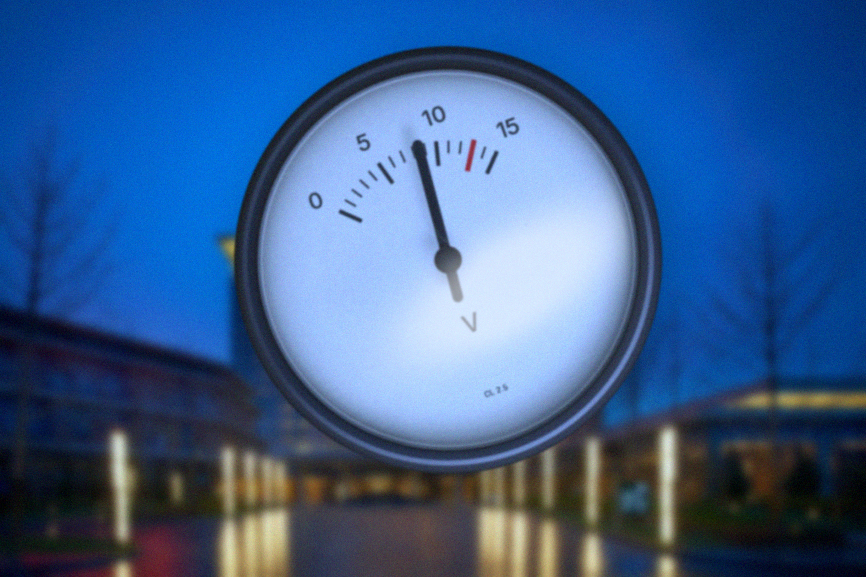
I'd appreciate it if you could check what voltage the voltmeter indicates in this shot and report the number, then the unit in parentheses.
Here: 8.5 (V)
